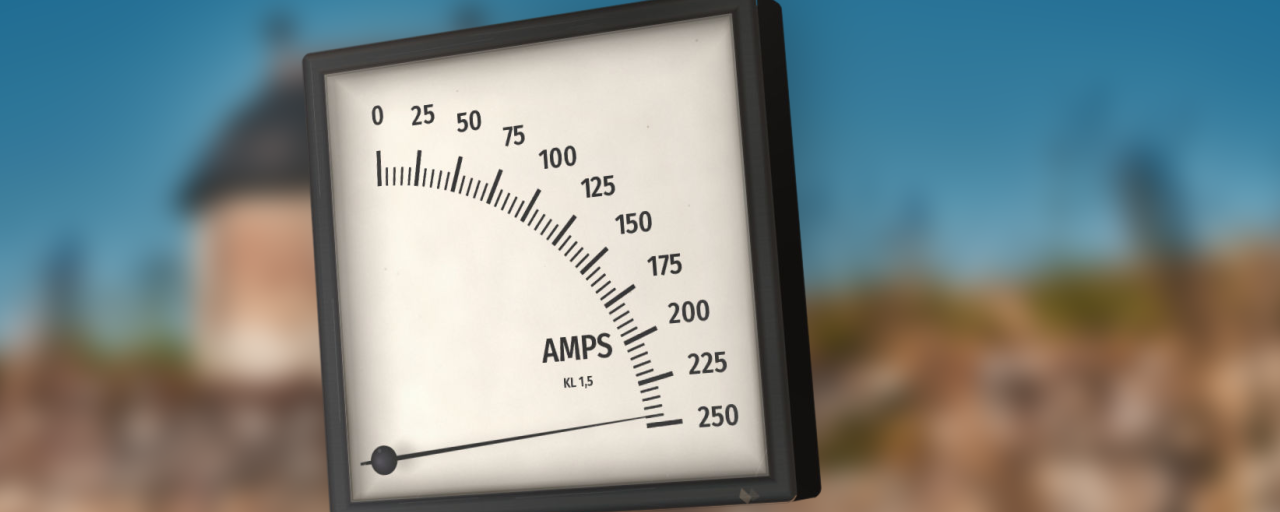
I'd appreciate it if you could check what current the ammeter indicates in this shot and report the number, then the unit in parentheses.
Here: 245 (A)
